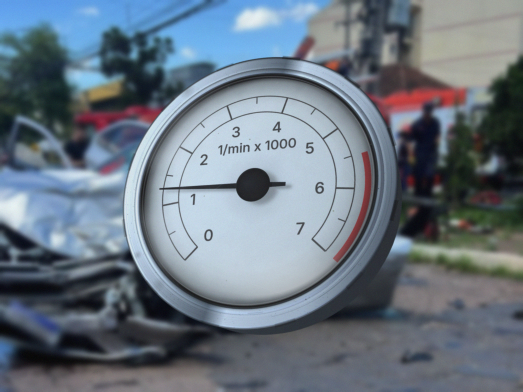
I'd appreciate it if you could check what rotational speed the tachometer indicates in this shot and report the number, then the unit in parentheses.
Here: 1250 (rpm)
